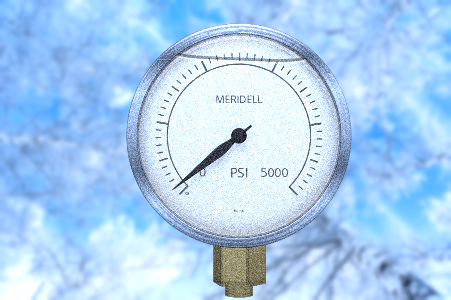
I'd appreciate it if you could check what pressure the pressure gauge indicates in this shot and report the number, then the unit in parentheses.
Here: 100 (psi)
